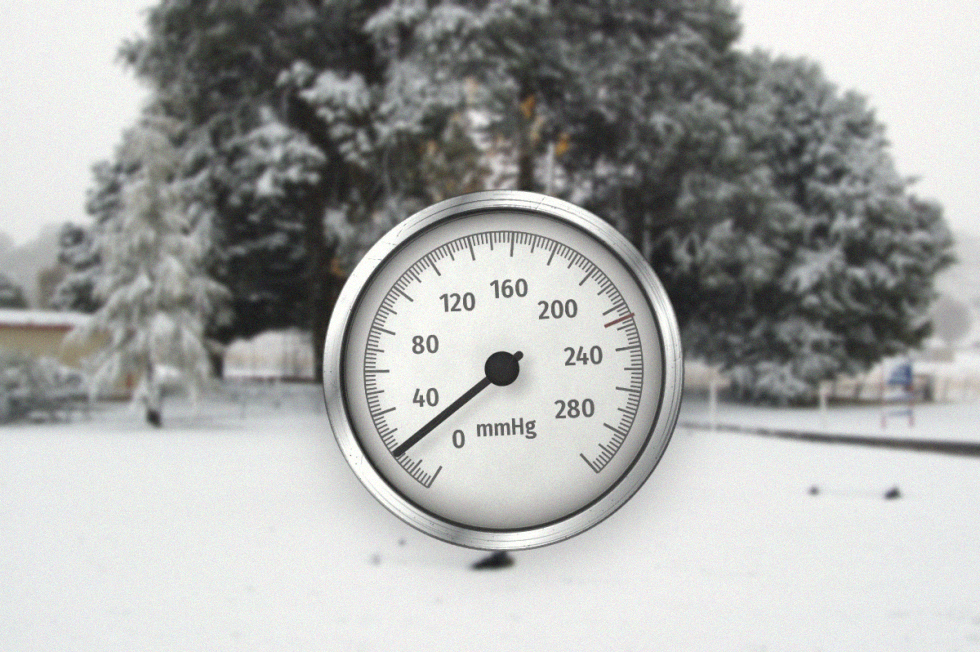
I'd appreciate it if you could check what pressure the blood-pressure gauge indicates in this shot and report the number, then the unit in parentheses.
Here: 20 (mmHg)
